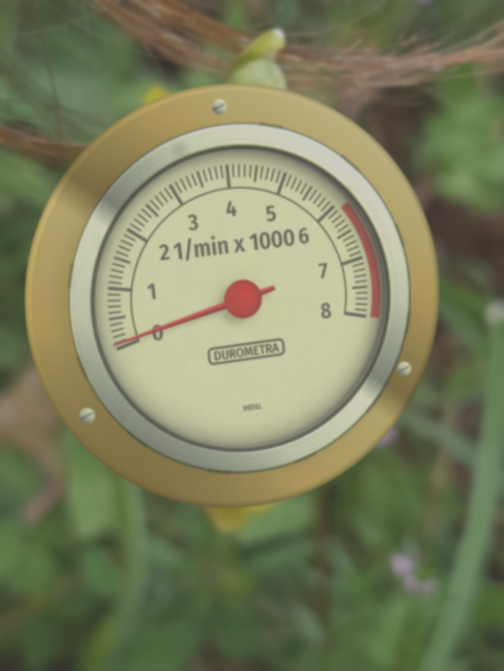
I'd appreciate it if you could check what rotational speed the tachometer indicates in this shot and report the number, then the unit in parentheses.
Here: 100 (rpm)
